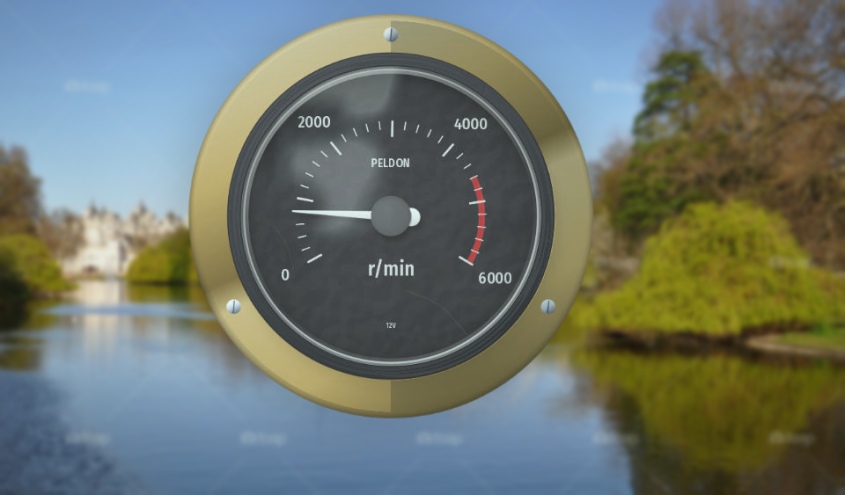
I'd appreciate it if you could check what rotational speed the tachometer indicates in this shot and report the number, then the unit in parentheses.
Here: 800 (rpm)
